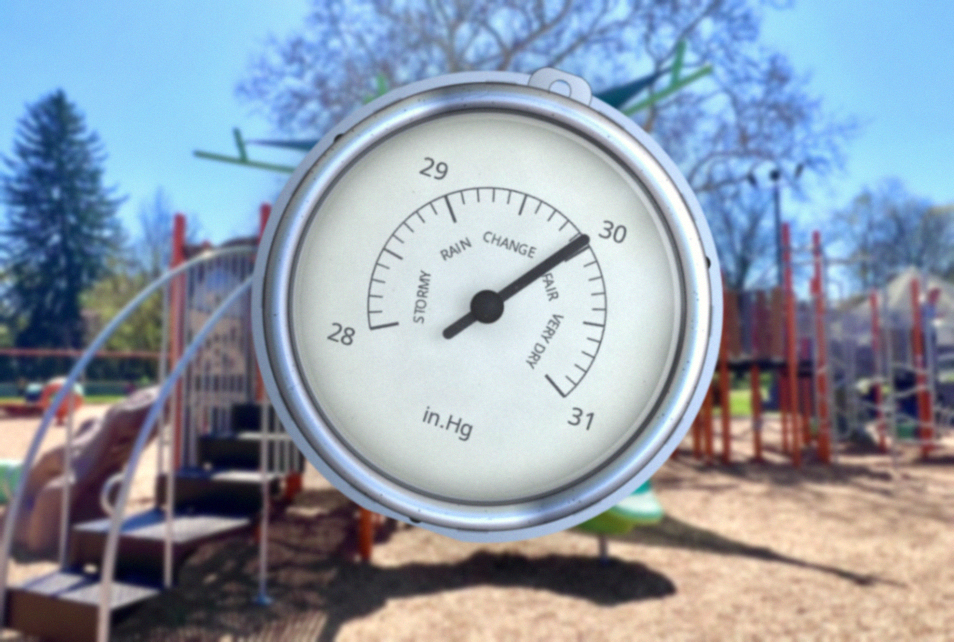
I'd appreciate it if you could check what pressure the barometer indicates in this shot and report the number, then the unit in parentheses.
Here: 29.95 (inHg)
